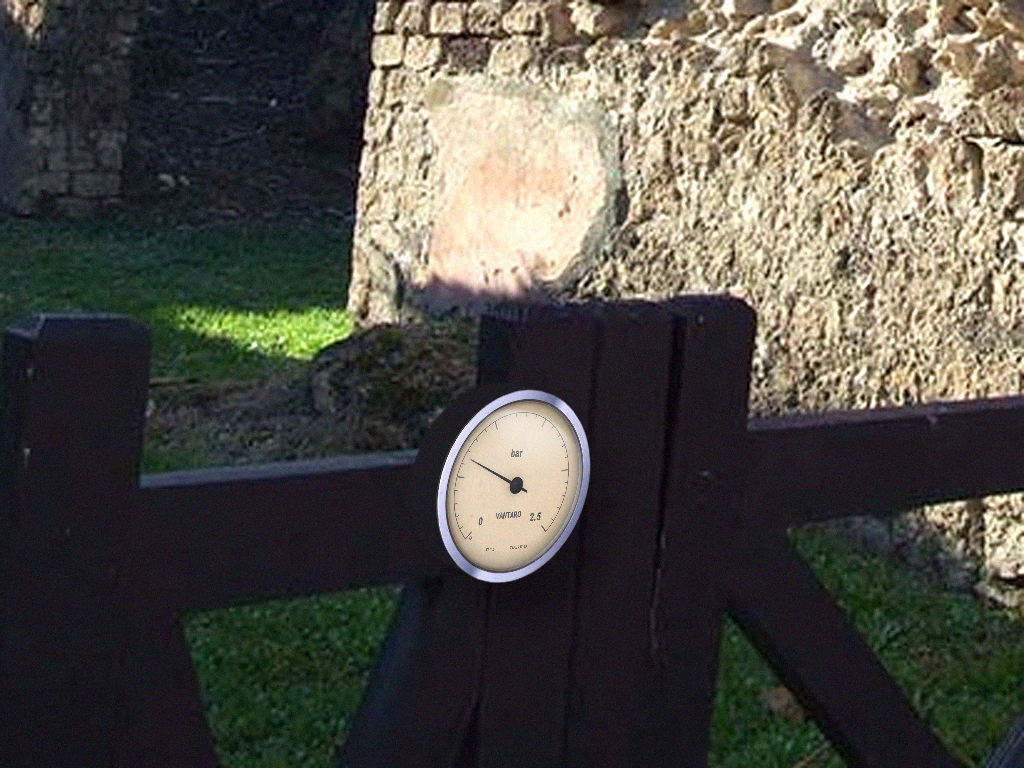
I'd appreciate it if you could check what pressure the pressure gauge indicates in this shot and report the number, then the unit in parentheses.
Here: 0.65 (bar)
